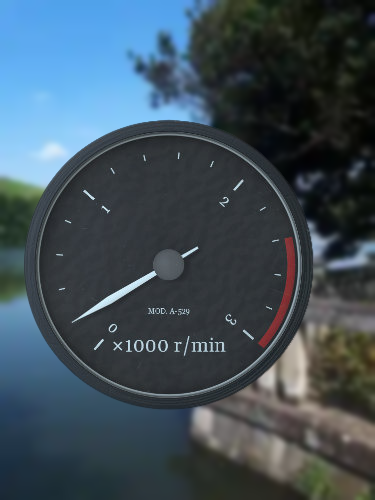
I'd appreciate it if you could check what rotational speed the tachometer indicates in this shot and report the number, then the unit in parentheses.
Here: 200 (rpm)
